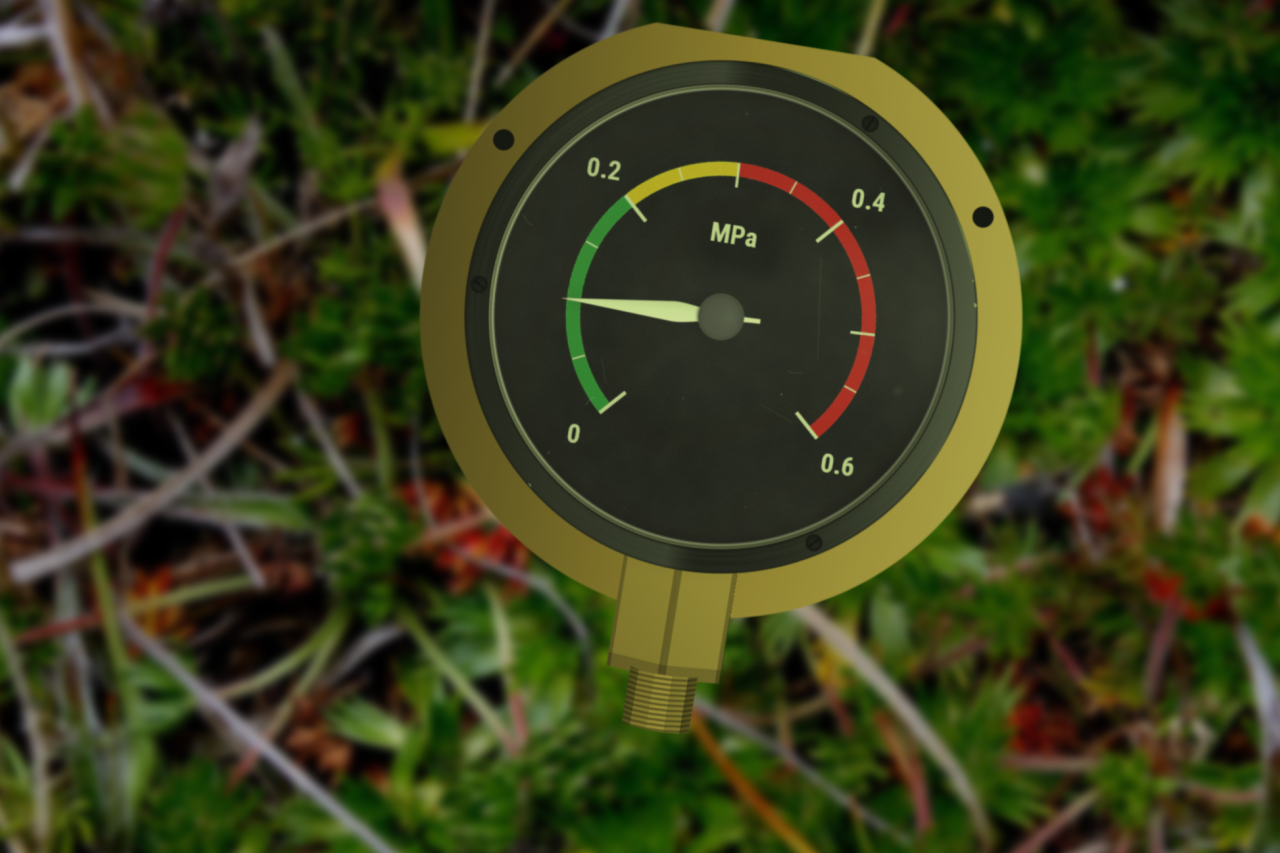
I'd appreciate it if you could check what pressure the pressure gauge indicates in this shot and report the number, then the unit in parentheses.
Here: 0.1 (MPa)
